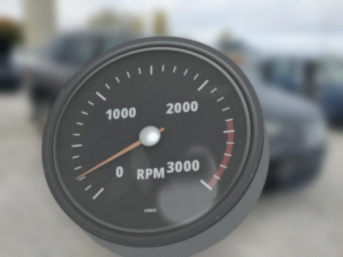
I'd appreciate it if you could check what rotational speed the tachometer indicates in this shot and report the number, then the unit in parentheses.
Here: 200 (rpm)
